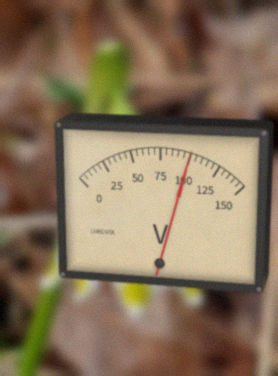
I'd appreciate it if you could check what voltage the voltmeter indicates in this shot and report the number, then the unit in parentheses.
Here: 100 (V)
